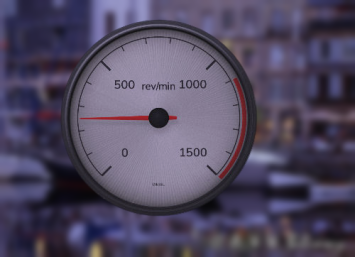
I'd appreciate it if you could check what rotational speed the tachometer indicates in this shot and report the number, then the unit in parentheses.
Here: 250 (rpm)
